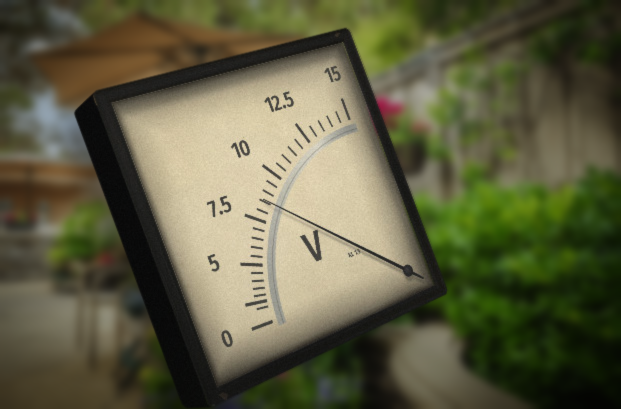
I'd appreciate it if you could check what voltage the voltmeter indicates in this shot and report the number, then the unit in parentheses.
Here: 8.5 (V)
